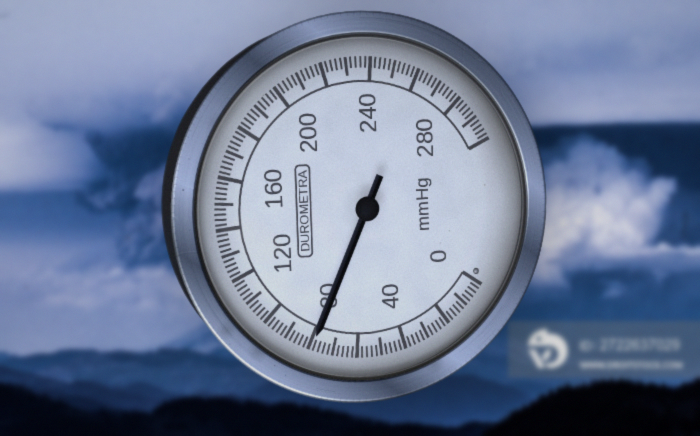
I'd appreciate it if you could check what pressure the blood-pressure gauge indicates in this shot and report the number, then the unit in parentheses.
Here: 80 (mmHg)
